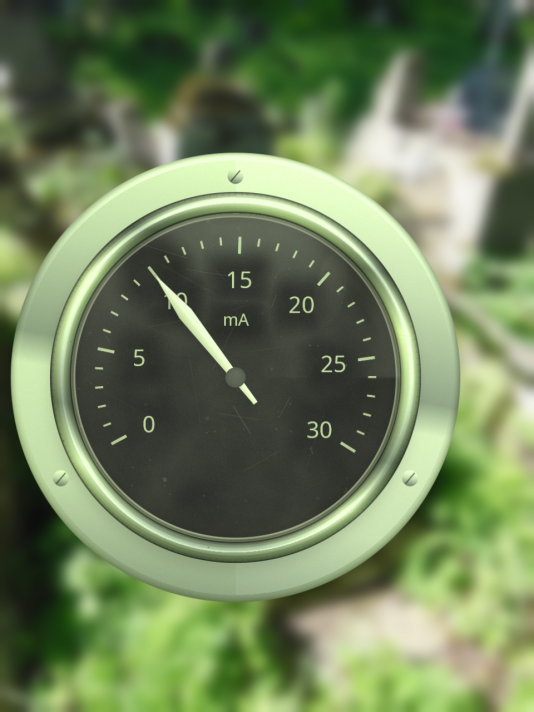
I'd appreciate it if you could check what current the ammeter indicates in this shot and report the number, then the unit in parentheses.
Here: 10 (mA)
